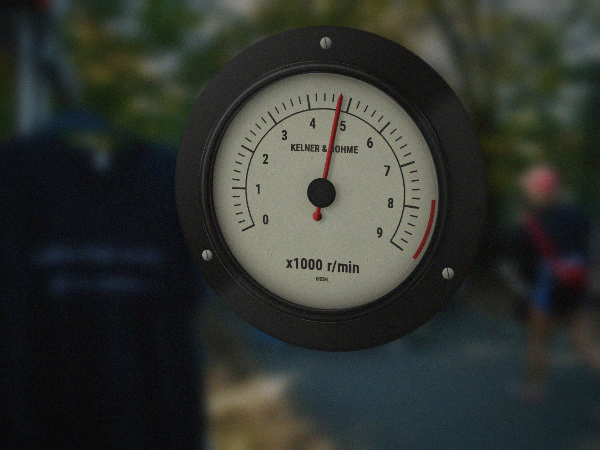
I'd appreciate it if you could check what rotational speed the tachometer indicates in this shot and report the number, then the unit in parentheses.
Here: 4800 (rpm)
